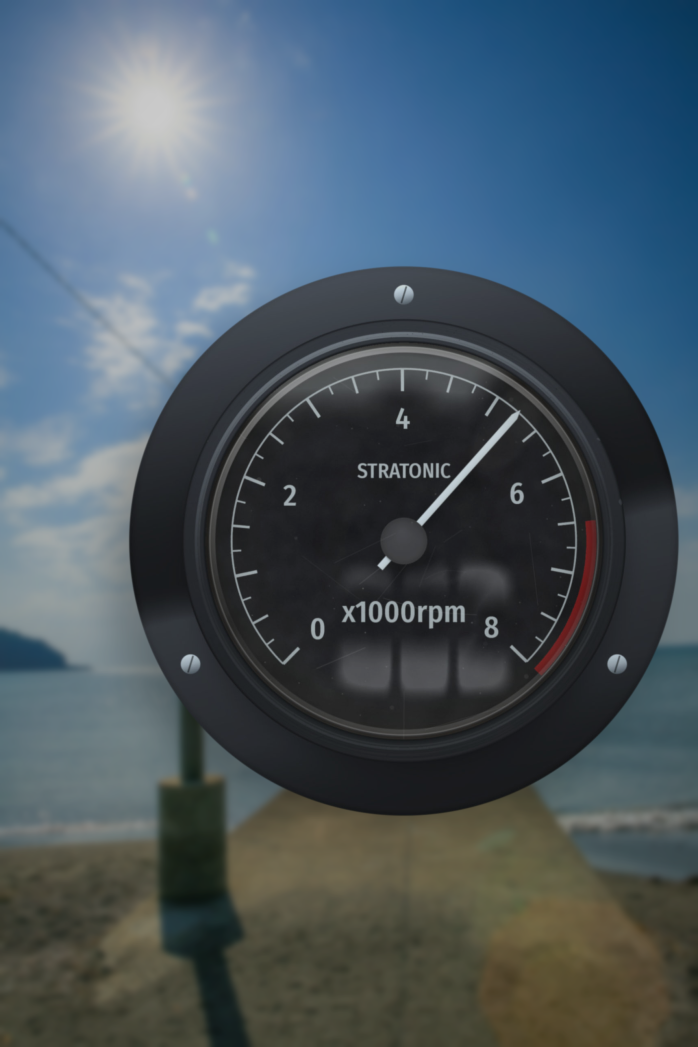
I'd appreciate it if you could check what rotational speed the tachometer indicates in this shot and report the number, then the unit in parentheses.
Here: 5250 (rpm)
